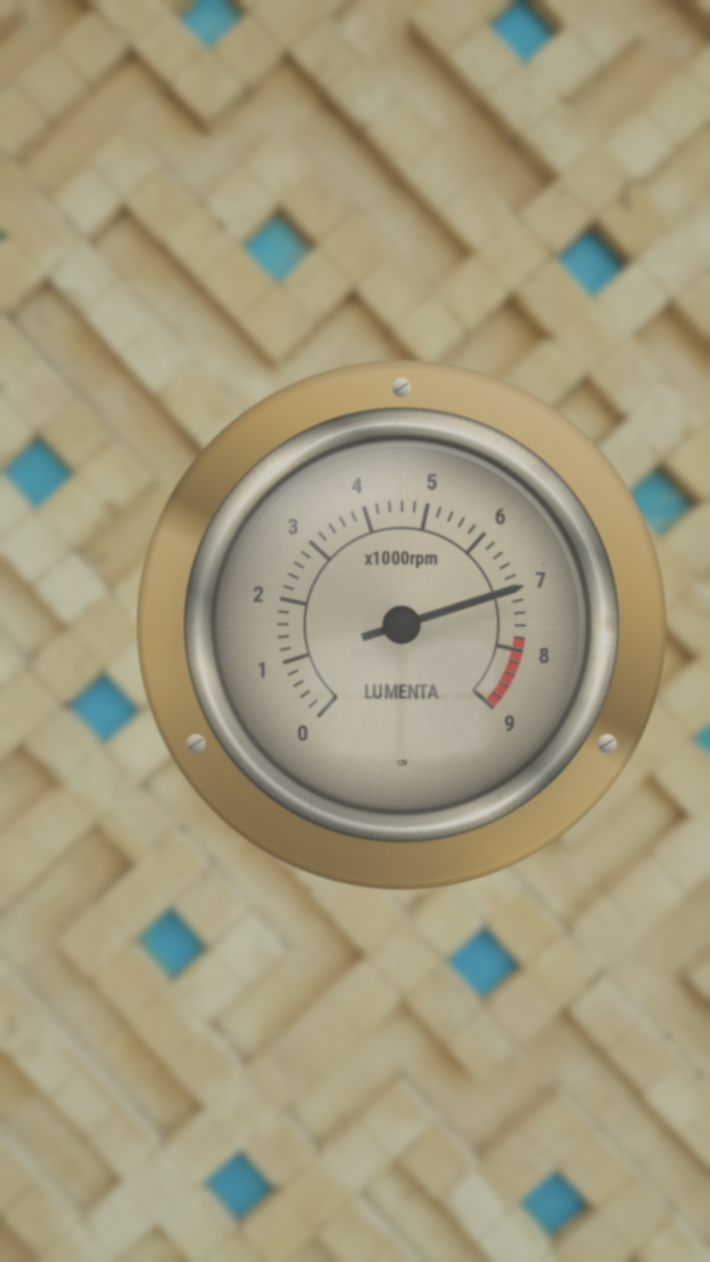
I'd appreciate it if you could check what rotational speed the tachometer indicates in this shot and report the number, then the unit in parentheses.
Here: 7000 (rpm)
